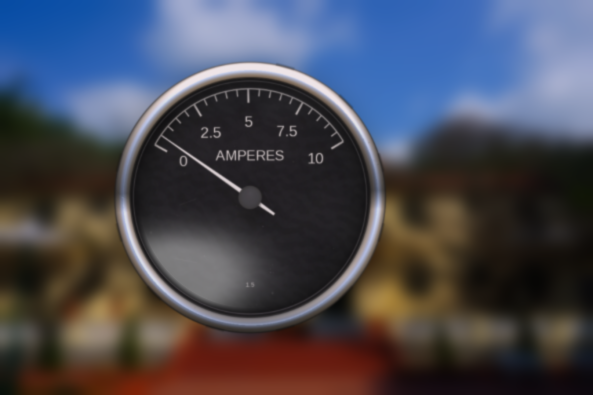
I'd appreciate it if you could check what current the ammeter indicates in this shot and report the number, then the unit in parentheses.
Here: 0.5 (A)
